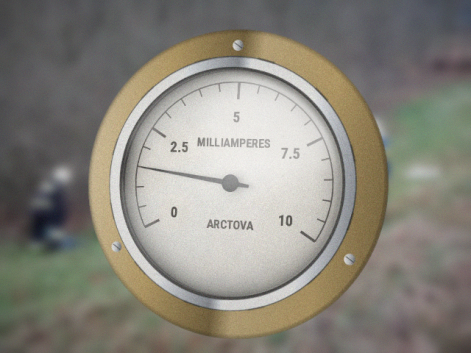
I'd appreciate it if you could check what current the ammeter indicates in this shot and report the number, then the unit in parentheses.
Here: 1.5 (mA)
